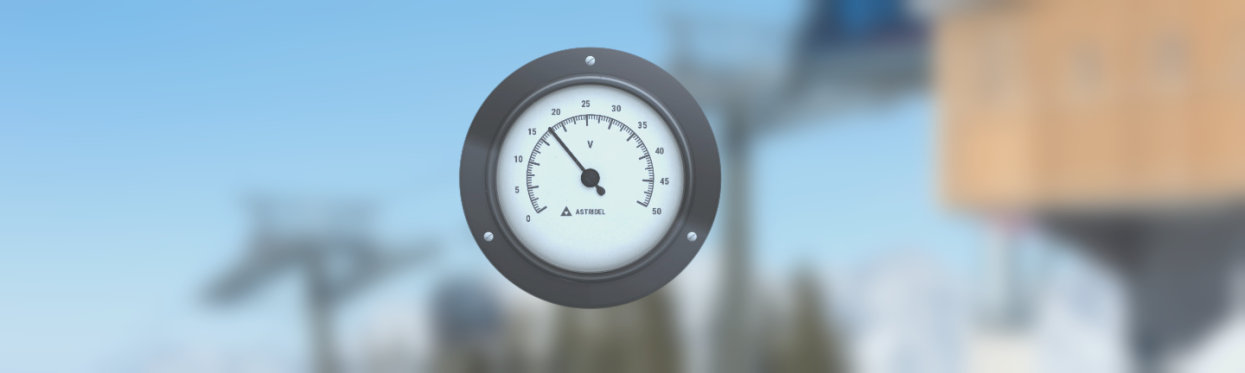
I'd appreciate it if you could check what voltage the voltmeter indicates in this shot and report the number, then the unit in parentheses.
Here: 17.5 (V)
